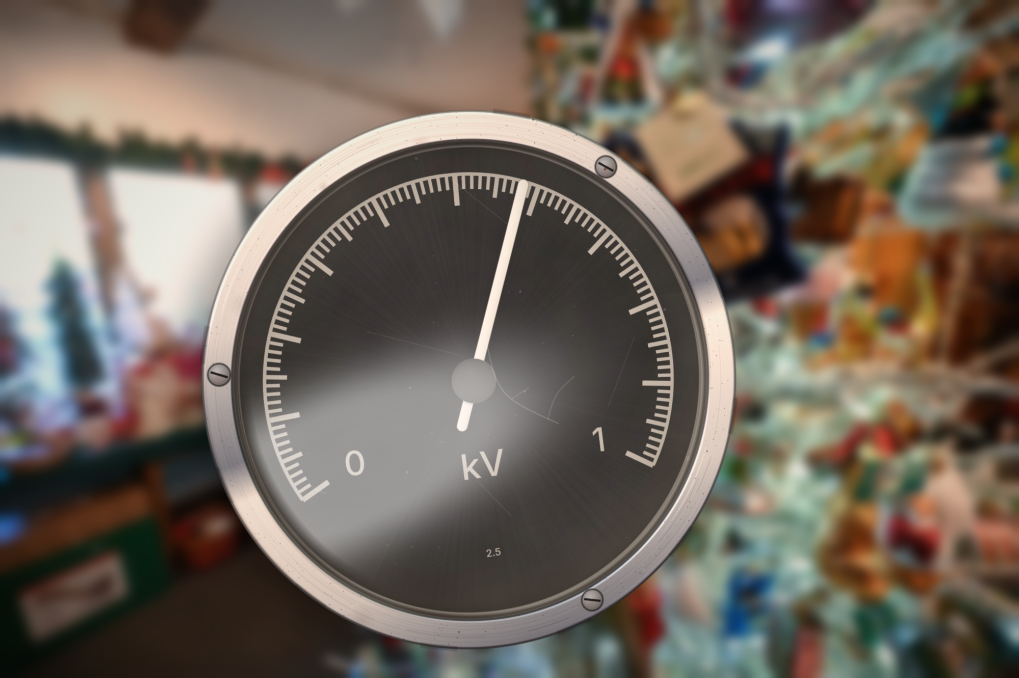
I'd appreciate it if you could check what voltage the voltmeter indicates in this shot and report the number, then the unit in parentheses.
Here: 0.58 (kV)
